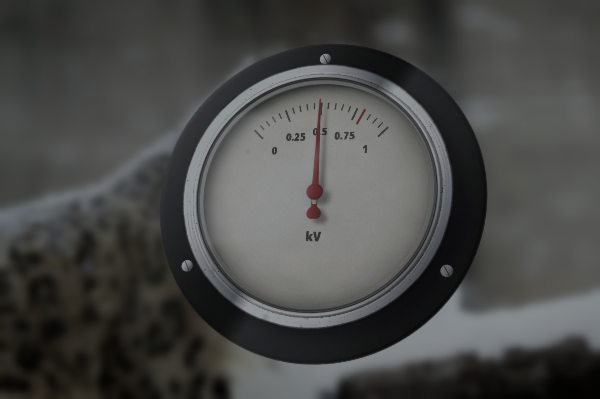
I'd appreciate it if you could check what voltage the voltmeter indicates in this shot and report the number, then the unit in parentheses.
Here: 0.5 (kV)
